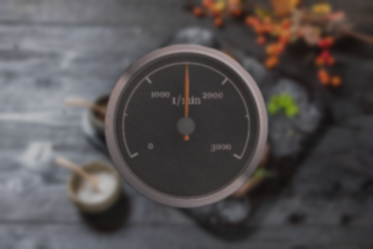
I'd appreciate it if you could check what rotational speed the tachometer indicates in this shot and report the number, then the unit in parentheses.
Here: 1500 (rpm)
